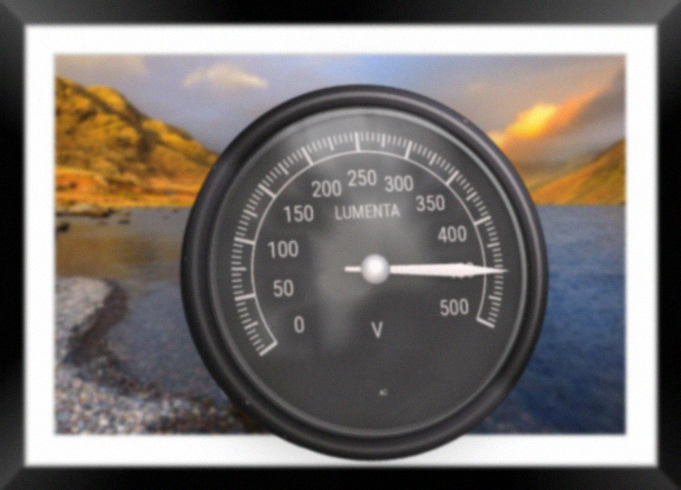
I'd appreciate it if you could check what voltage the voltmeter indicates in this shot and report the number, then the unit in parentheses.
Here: 450 (V)
